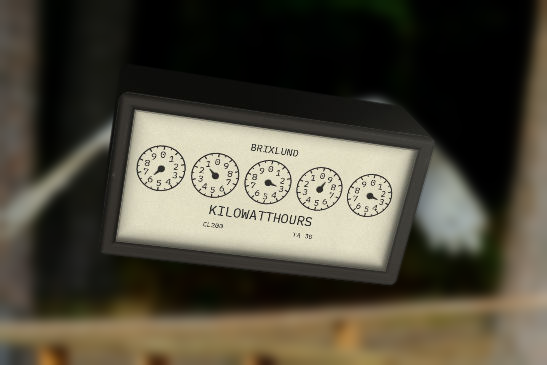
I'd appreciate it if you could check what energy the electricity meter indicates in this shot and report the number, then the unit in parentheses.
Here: 61293 (kWh)
